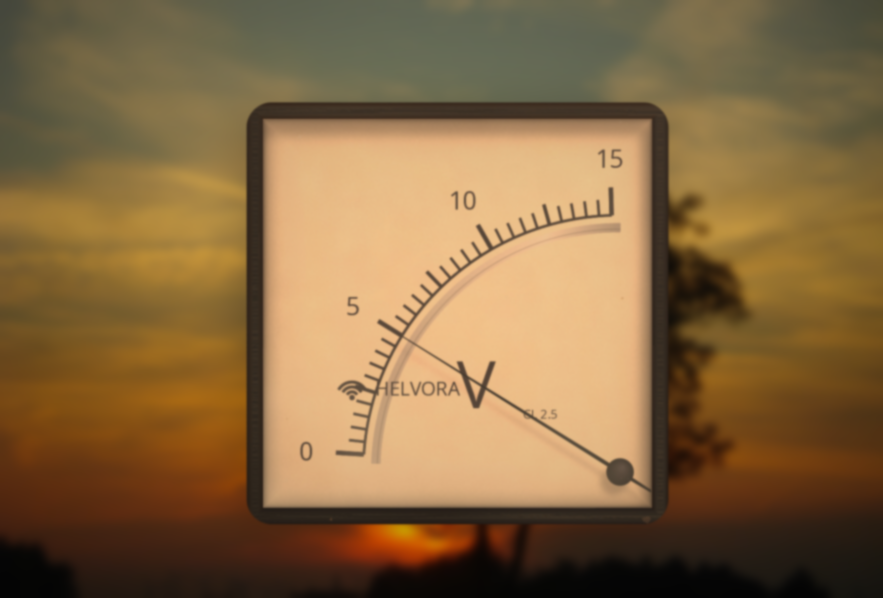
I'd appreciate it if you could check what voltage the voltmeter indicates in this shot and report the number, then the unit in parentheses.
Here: 5 (V)
